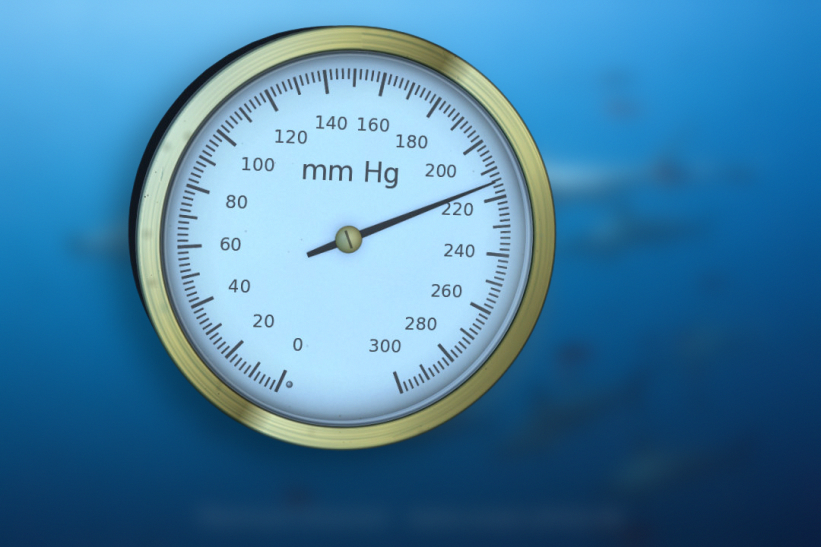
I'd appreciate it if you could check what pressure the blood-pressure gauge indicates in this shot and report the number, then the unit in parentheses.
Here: 214 (mmHg)
